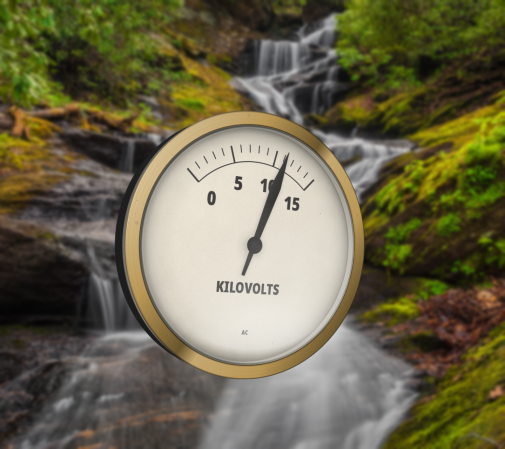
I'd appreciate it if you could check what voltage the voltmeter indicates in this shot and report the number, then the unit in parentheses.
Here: 11 (kV)
